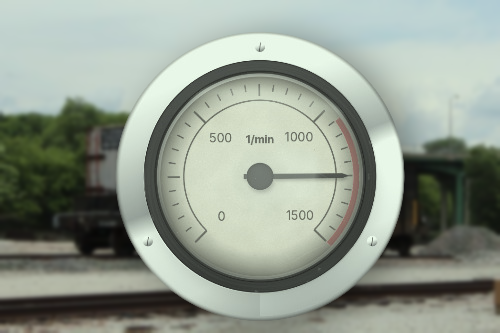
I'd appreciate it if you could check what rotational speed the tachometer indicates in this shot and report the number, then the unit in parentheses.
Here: 1250 (rpm)
